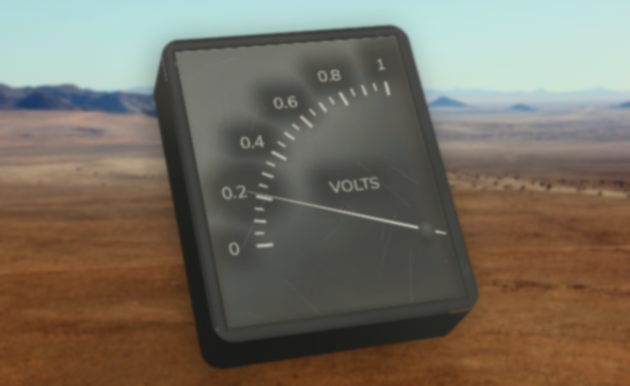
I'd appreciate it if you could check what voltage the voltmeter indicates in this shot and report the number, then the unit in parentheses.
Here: 0.2 (V)
